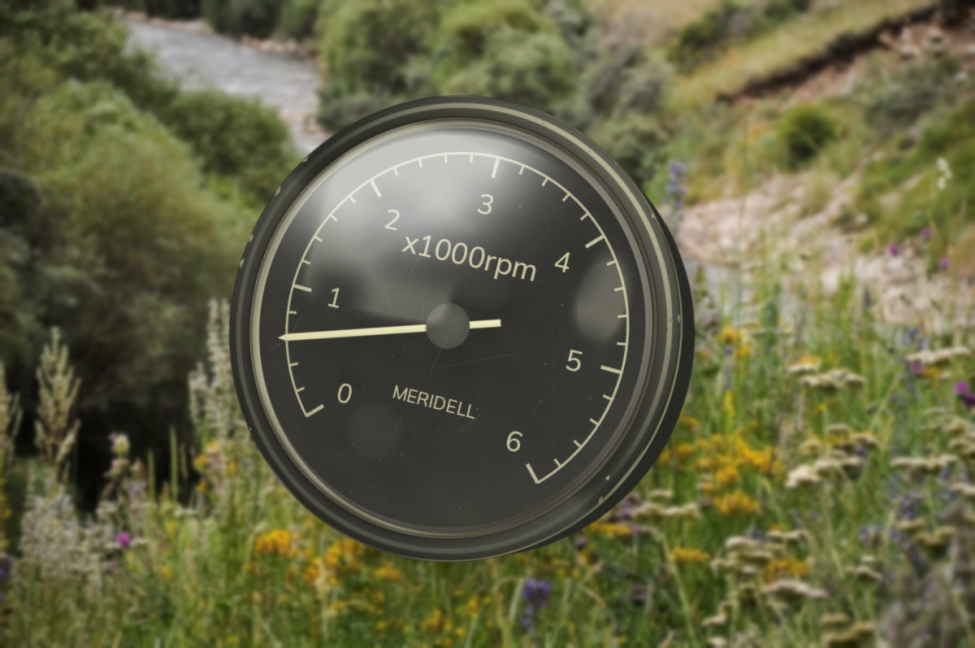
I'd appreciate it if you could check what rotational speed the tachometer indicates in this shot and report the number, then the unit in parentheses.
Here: 600 (rpm)
